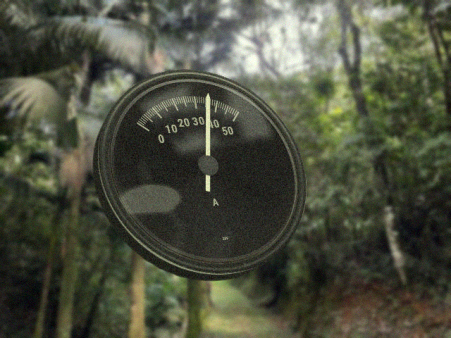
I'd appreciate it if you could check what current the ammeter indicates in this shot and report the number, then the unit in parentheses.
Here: 35 (A)
